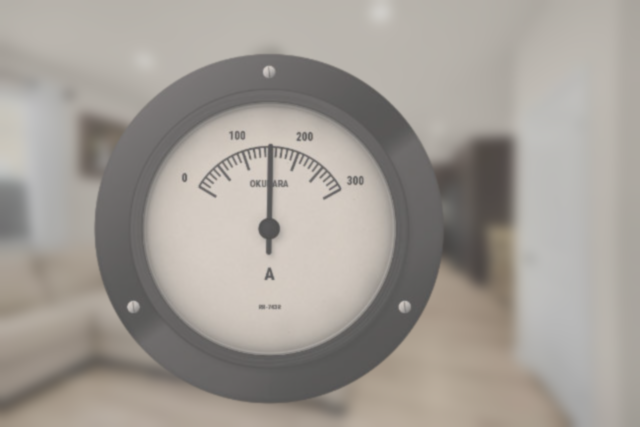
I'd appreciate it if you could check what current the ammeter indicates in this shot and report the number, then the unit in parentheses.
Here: 150 (A)
